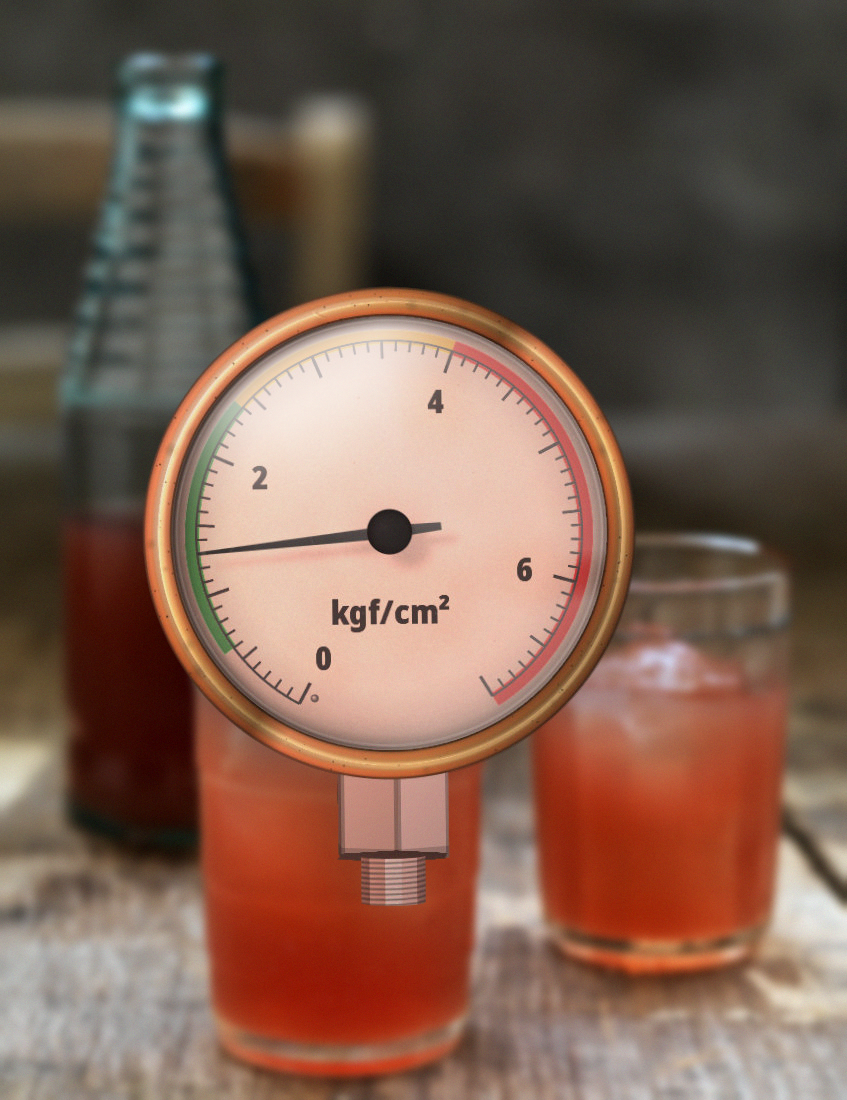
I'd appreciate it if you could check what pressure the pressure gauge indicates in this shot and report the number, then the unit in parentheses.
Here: 1.3 (kg/cm²)
